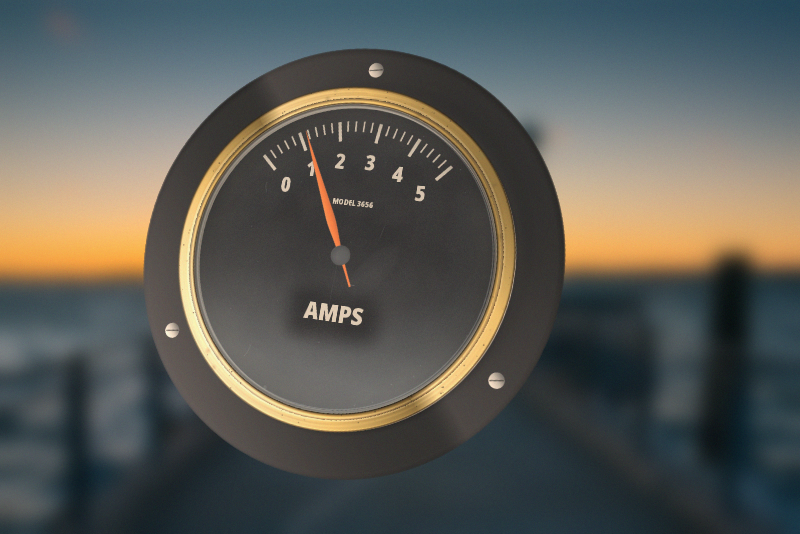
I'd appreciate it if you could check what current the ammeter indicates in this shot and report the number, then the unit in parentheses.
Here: 1.2 (A)
